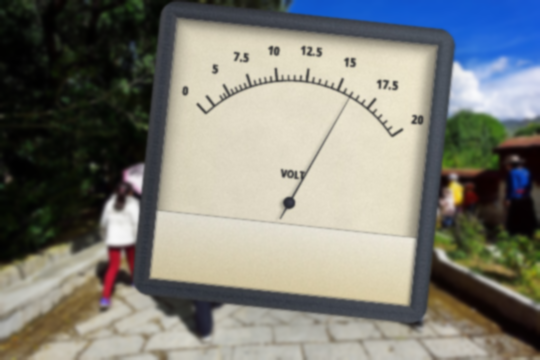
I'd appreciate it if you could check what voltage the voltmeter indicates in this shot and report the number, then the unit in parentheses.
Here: 16 (V)
